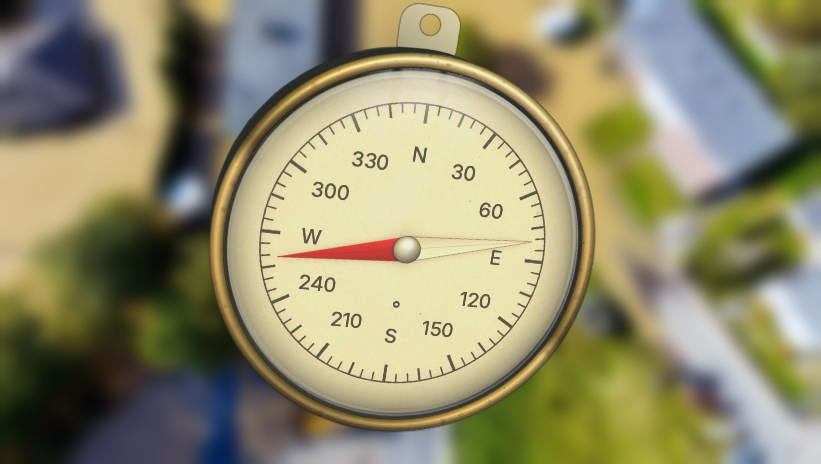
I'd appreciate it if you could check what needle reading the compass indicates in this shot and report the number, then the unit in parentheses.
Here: 260 (°)
